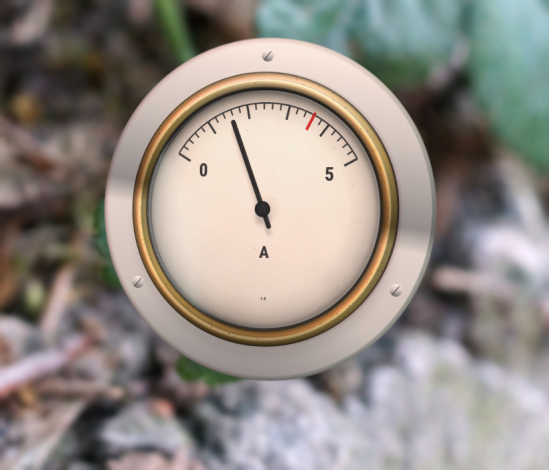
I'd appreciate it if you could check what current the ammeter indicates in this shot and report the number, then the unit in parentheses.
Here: 1.6 (A)
